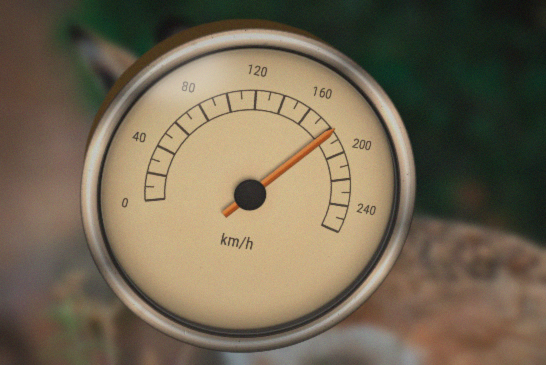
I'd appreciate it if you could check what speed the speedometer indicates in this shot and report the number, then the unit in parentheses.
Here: 180 (km/h)
